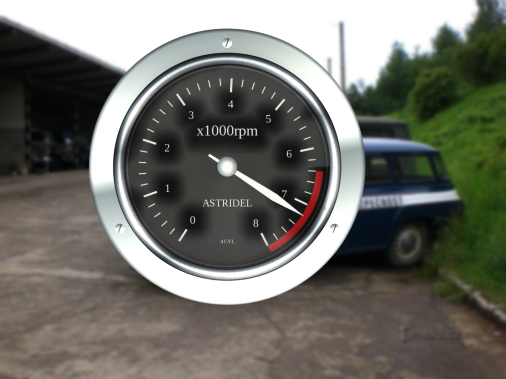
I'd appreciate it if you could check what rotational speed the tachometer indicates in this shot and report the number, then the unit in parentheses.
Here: 7200 (rpm)
